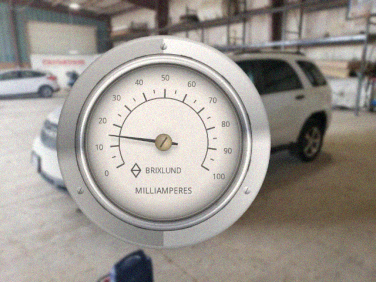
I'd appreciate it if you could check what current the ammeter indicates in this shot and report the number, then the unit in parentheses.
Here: 15 (mA)
